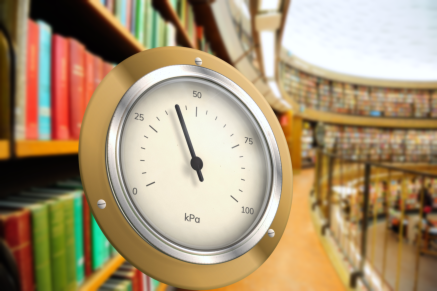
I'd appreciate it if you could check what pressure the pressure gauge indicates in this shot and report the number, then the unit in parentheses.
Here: 40 (kPa)
